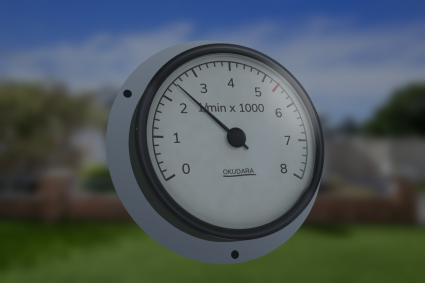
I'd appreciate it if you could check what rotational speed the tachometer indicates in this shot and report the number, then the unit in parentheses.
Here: 2400 (rpm)
